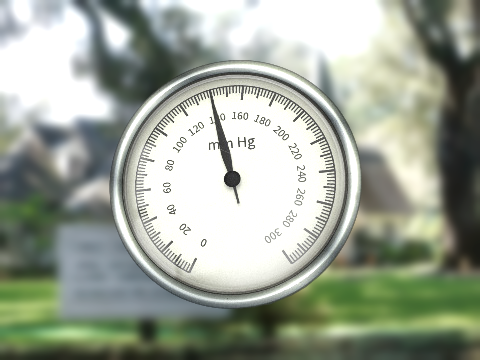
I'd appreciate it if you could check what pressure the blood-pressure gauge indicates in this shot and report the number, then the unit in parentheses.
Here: 140 (mmHg)
